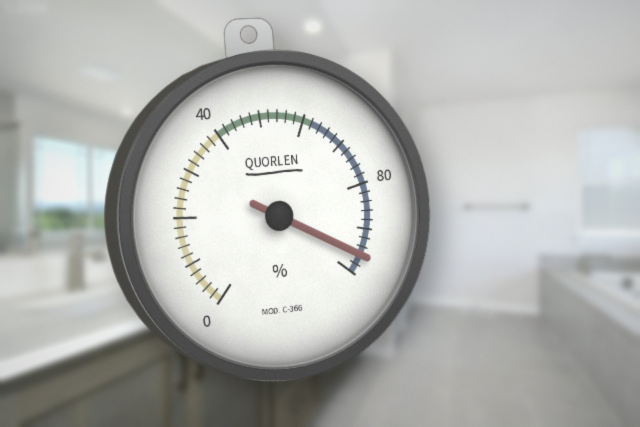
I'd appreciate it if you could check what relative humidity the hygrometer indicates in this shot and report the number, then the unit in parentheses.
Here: 96 (%)
